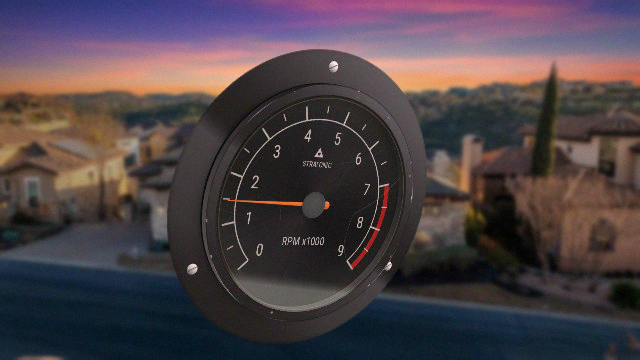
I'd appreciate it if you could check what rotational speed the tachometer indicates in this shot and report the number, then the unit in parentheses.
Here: 1500 (rpm)
